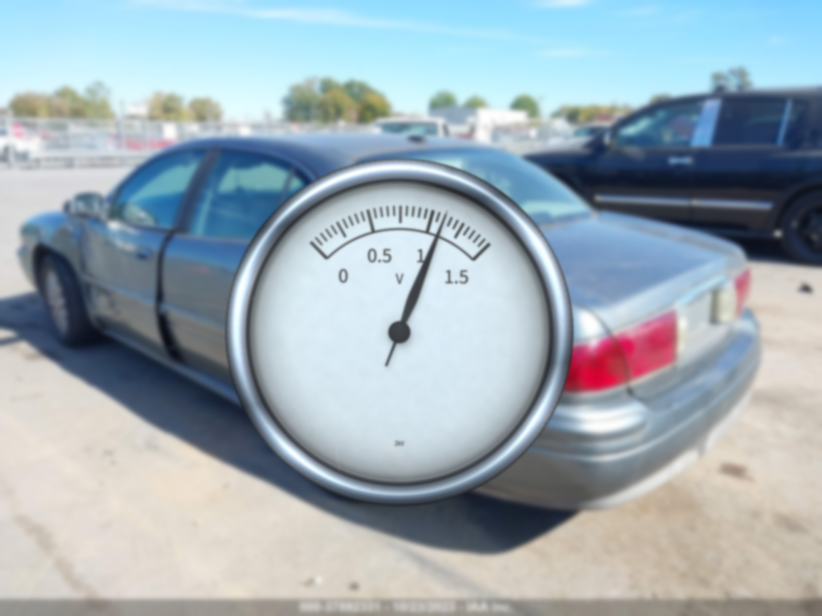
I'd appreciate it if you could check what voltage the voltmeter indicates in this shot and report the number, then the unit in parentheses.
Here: 1.1 (V)
